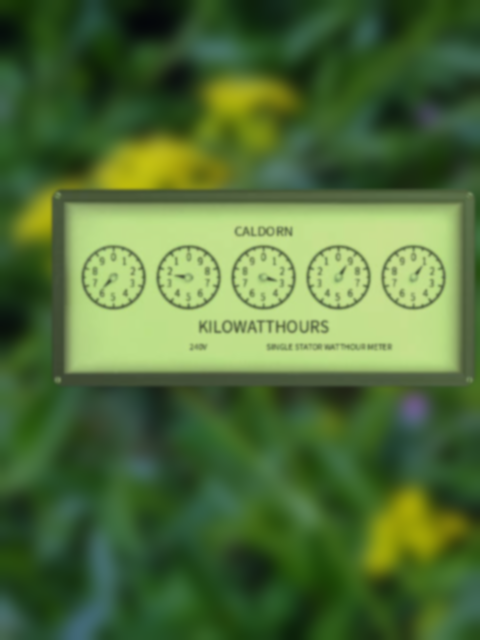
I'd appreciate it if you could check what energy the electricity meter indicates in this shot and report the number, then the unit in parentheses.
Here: 62291 (kWh)
